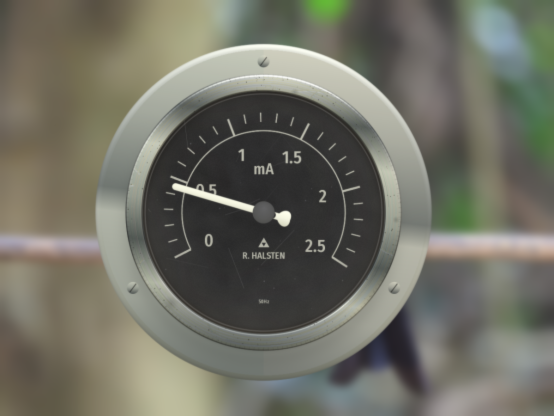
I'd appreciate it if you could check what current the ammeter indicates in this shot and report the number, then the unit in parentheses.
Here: 0.45 (mA)
